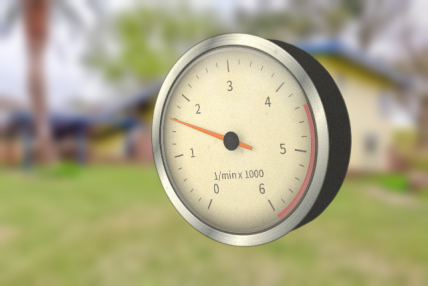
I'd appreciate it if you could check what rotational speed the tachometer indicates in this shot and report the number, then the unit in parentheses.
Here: 1600 (rpm)
